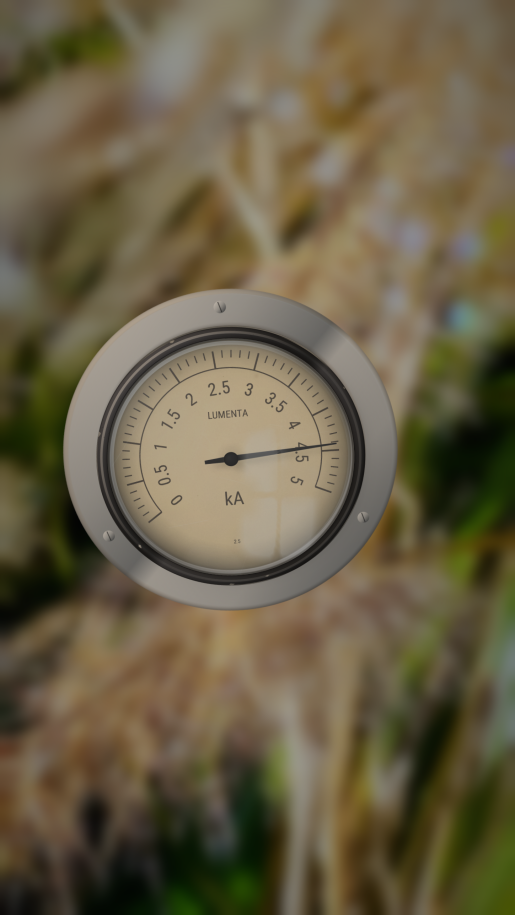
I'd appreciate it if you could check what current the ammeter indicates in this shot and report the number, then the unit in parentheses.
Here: 4.4 (kA)
